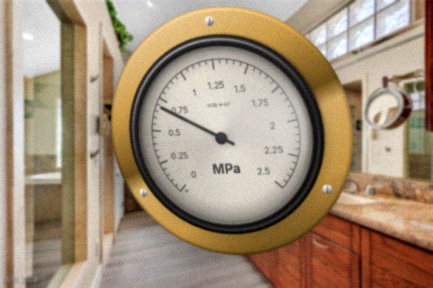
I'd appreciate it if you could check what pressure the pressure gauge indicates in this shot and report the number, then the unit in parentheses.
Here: 0.7 (MPa)
